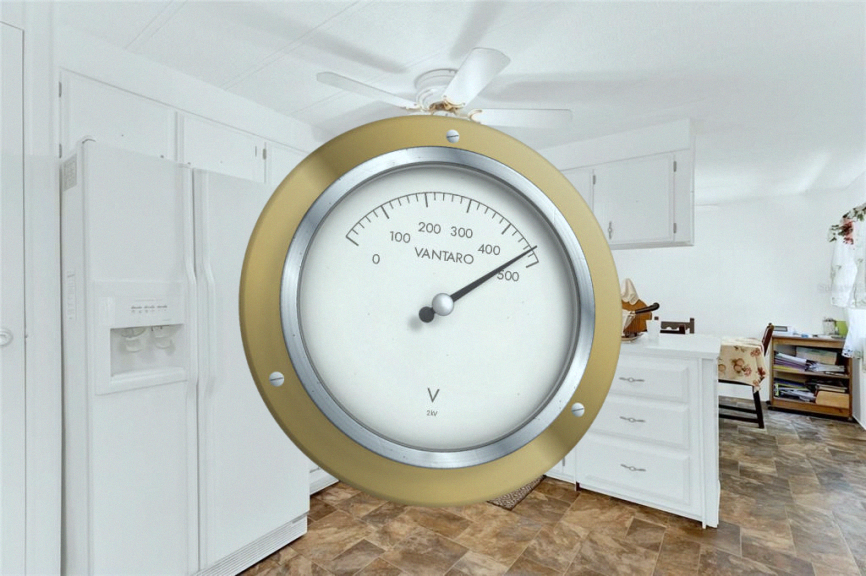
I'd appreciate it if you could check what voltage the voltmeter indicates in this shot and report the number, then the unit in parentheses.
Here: 470 (V)
